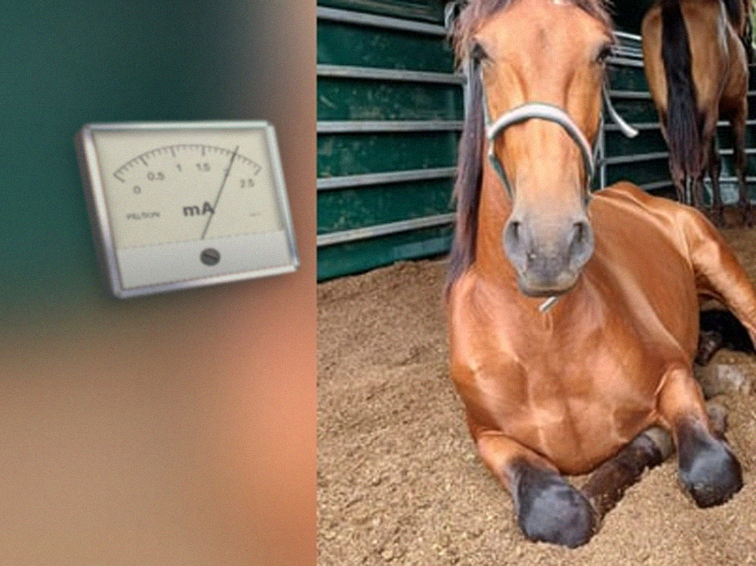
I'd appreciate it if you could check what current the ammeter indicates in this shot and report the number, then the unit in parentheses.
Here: 2 (mA)
